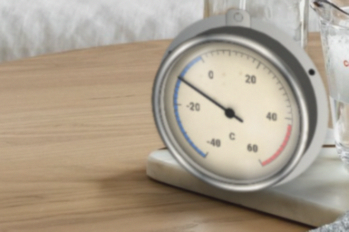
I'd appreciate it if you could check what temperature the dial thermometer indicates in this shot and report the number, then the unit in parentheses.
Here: -10 (°C)
